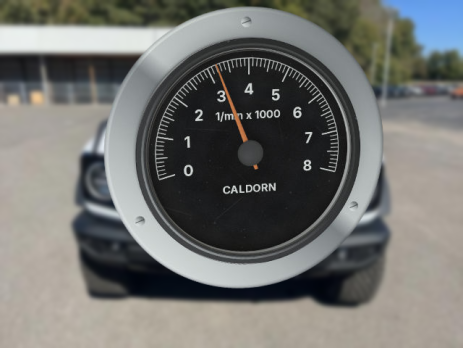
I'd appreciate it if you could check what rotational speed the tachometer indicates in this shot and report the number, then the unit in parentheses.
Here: 3200 (rpm)
